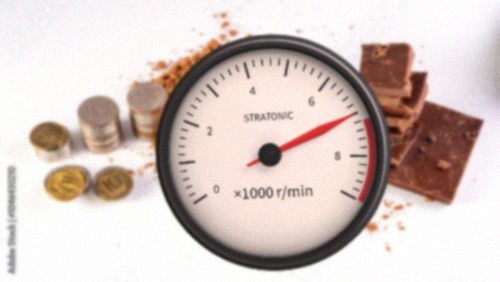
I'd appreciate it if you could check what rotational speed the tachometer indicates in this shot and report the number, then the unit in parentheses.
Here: 7000 (rpm)
